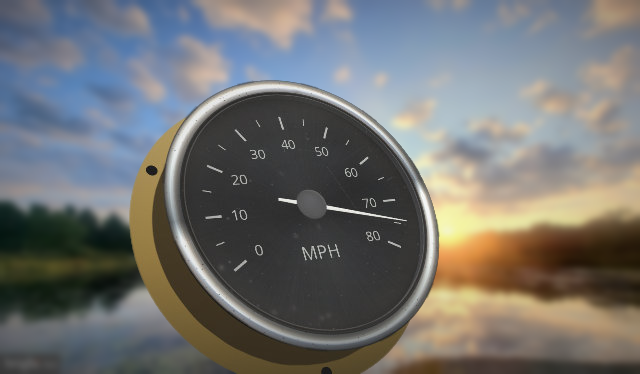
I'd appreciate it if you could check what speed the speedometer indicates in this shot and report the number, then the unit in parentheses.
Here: 75 (mph)
